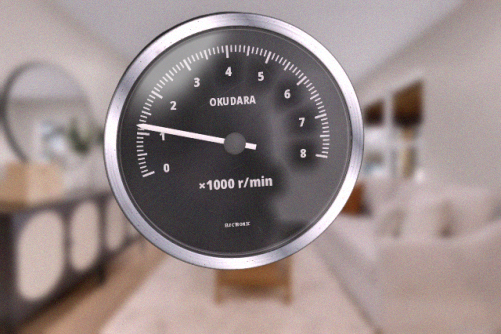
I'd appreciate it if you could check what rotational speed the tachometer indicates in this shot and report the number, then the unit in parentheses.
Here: 1200 (rpm)
